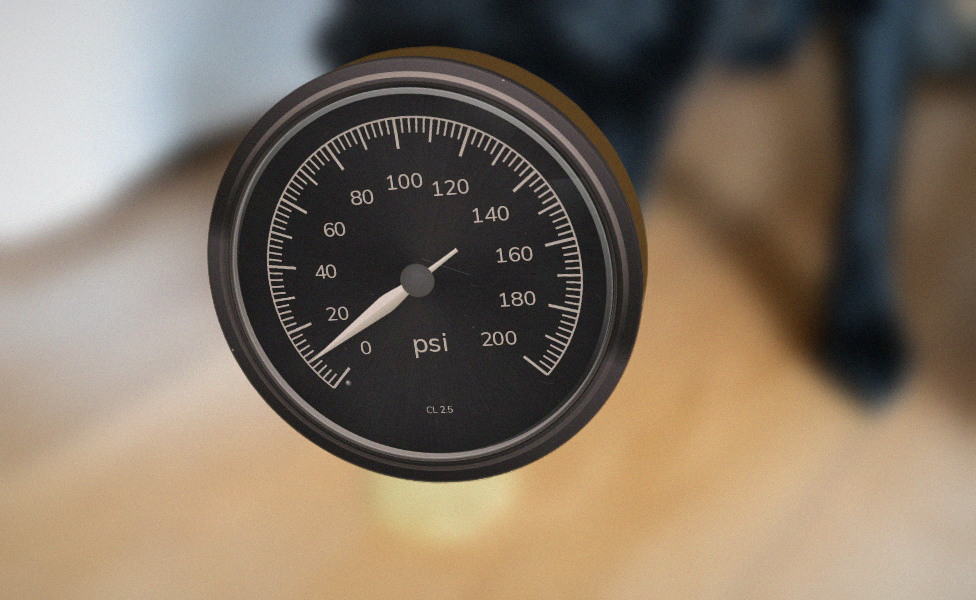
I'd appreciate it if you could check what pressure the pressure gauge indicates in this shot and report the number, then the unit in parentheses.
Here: 10 (psi)
